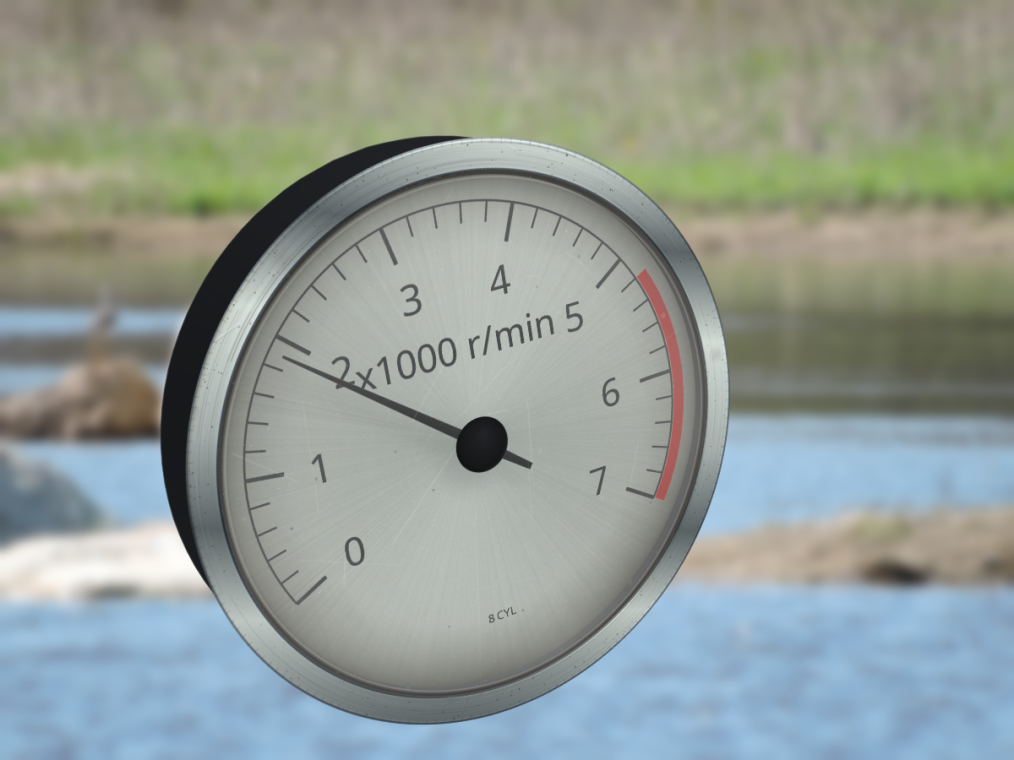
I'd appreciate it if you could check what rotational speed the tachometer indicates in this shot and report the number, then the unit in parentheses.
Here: 1900 (rpm)
